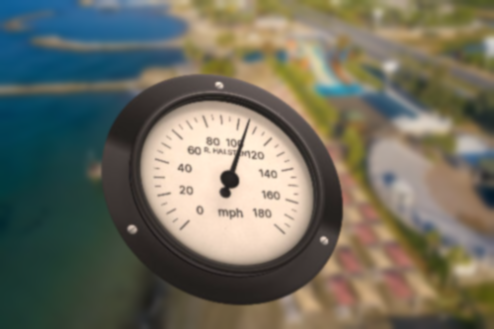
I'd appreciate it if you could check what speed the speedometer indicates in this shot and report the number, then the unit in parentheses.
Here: 105 (mph)
